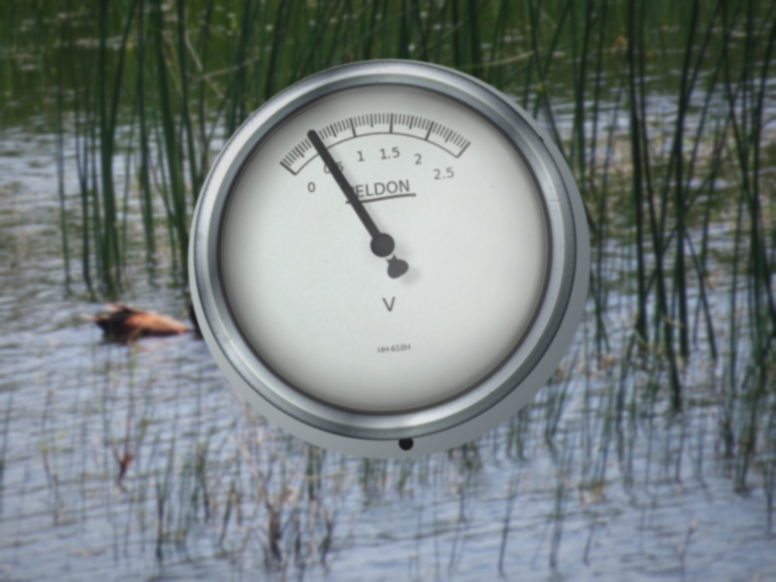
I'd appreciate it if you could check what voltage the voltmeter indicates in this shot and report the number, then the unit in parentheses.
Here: 0.5 (V)
